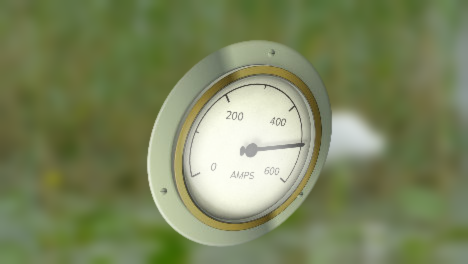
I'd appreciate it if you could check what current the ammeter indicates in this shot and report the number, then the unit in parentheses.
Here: 500 (A)
